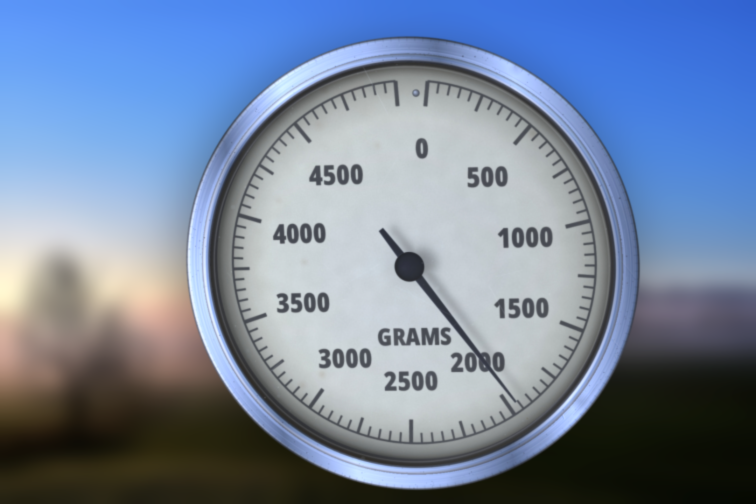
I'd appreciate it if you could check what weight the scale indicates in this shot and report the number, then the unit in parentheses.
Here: 1950 (g)
